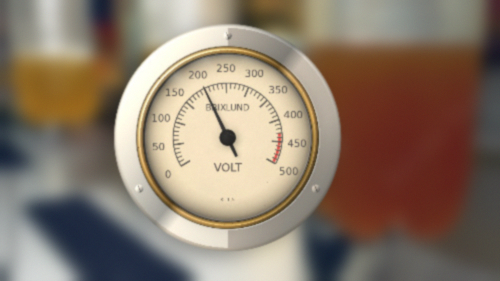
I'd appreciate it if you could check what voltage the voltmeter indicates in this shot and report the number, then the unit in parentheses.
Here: 200 (V)
